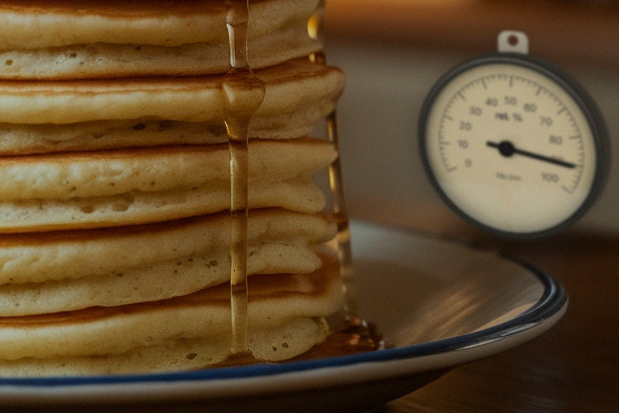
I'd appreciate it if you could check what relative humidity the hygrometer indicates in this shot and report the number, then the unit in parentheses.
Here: 90 (%)
